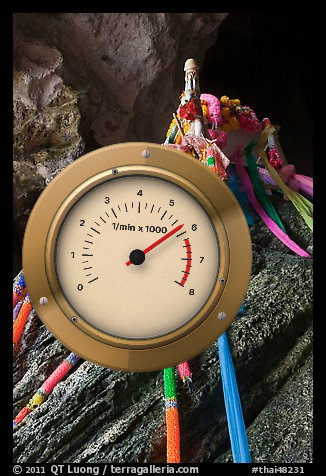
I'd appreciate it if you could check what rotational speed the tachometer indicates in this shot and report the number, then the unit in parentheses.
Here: 5750 (rpm)
